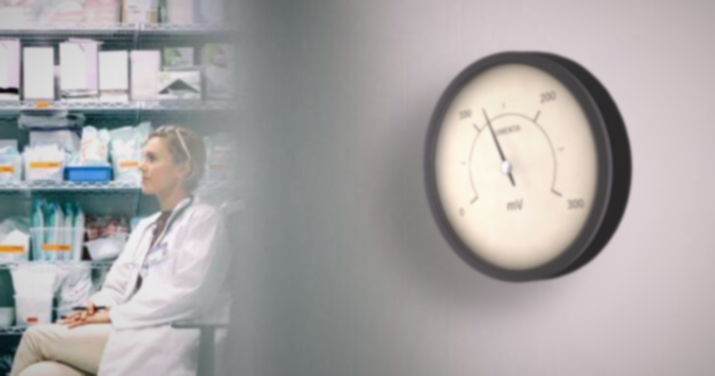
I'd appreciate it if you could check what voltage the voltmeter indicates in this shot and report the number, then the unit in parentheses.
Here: 125 (mV)
